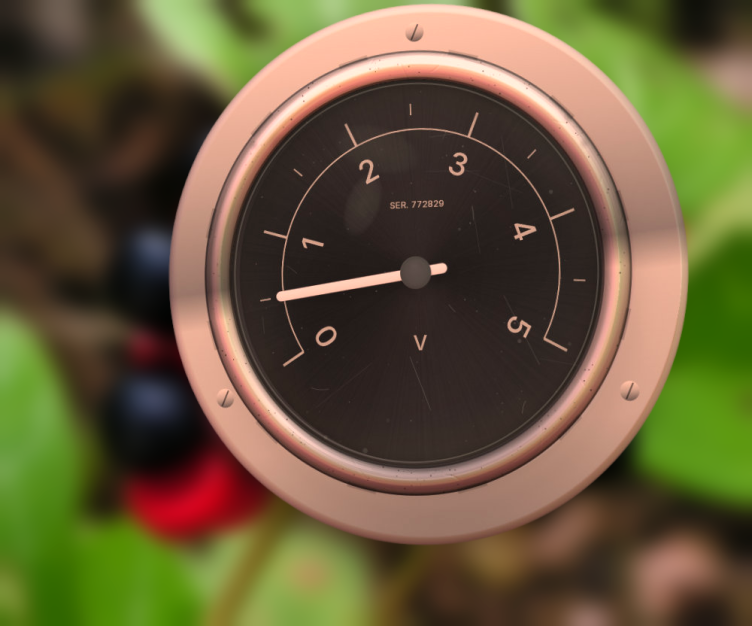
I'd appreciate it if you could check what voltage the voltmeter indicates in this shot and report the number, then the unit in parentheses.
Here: 0.5 (V)
